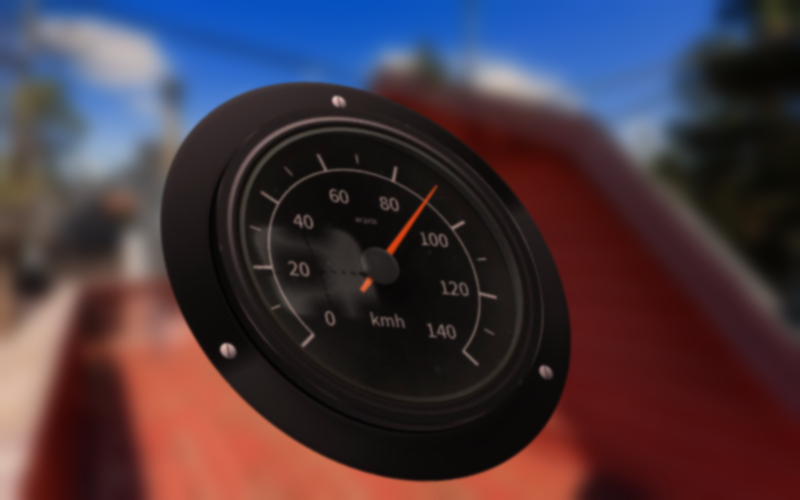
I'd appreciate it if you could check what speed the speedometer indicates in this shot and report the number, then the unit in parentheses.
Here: 90 (km/h)
